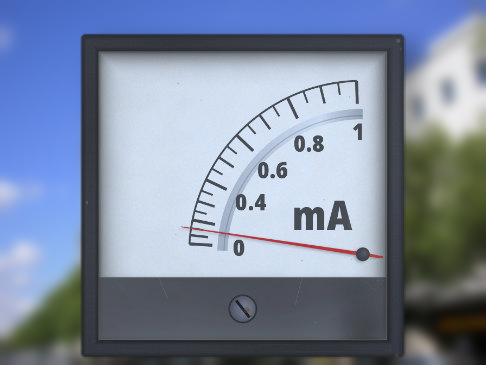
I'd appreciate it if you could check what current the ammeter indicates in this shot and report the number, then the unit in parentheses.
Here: 0.15 (mA)
